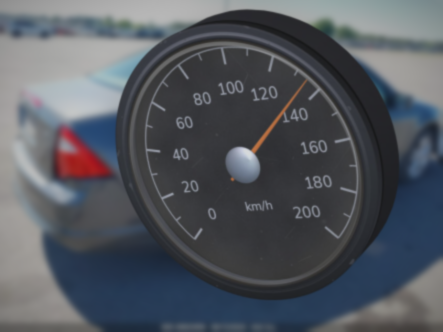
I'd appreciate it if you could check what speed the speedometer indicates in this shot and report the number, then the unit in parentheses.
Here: 135 (km/h)
